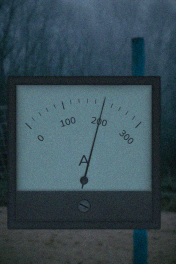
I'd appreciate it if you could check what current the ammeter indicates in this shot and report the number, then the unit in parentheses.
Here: 200 (A)
